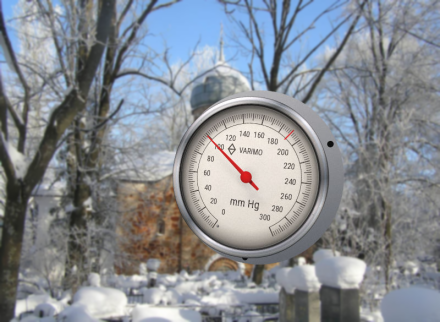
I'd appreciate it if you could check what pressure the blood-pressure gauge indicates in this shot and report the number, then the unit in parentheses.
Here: 100 (mmHg)
